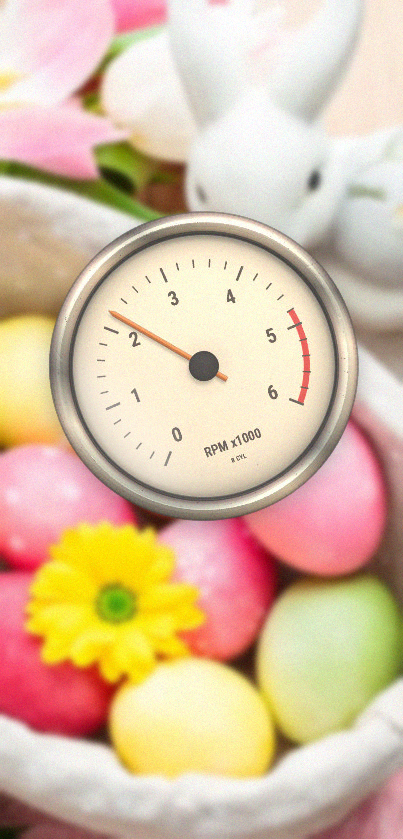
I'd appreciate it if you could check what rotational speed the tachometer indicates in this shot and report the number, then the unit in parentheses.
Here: 2200 (rpm)
